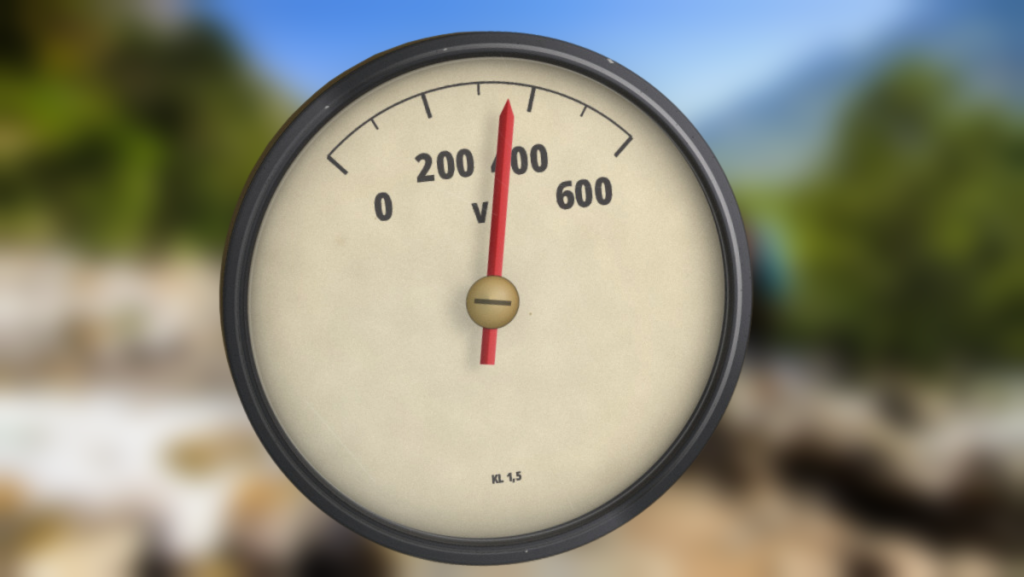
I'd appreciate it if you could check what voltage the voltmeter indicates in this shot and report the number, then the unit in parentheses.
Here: 350 (V)
